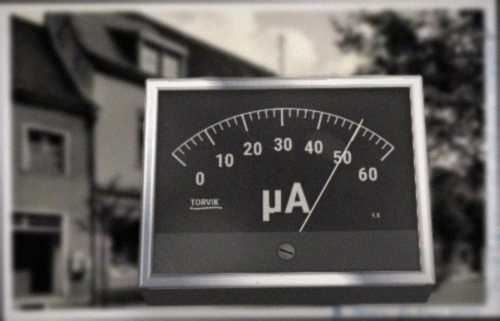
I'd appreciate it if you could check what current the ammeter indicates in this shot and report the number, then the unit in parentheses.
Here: 50 (µA)
